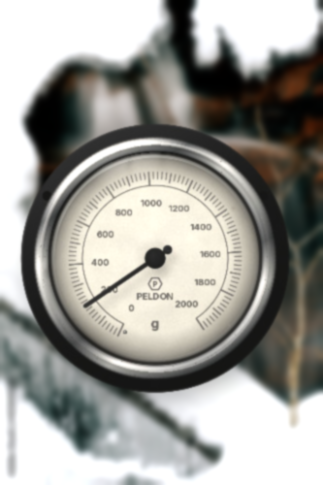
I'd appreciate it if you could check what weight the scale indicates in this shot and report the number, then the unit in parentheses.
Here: 200 (g)
